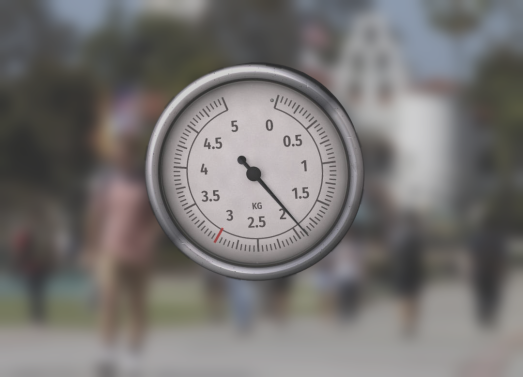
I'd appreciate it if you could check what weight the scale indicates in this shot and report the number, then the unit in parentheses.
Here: 1.9 (kg)
